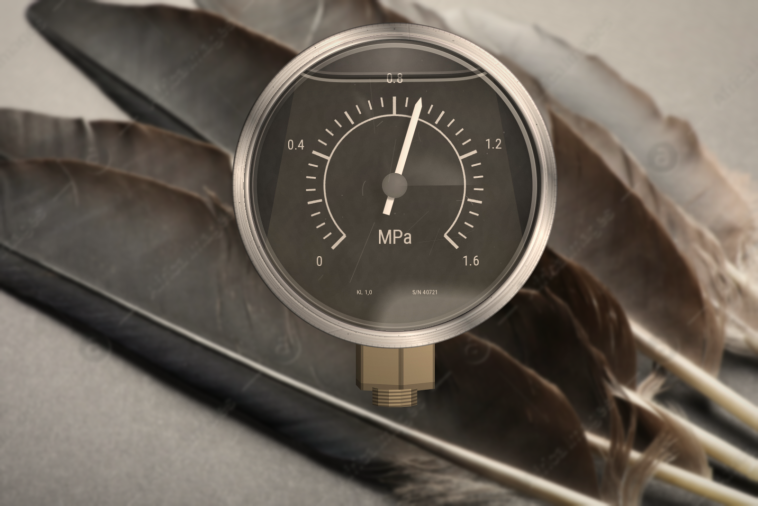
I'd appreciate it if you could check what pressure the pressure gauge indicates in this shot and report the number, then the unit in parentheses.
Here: 0.9 (MPa)
